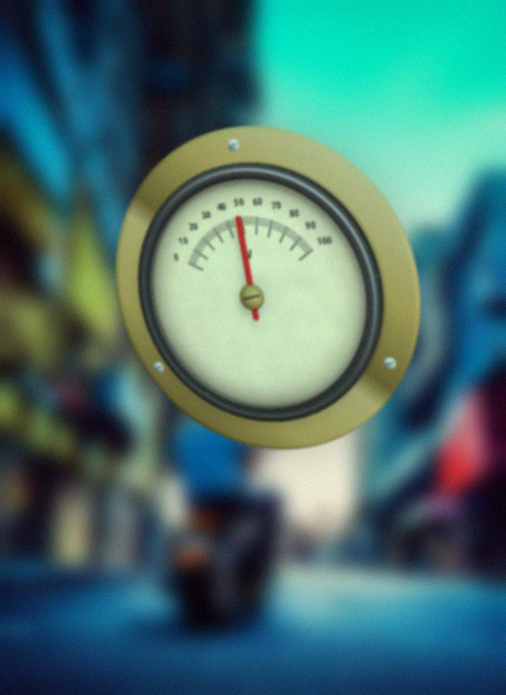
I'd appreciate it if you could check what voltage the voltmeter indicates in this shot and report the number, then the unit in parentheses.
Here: 50 (V)
